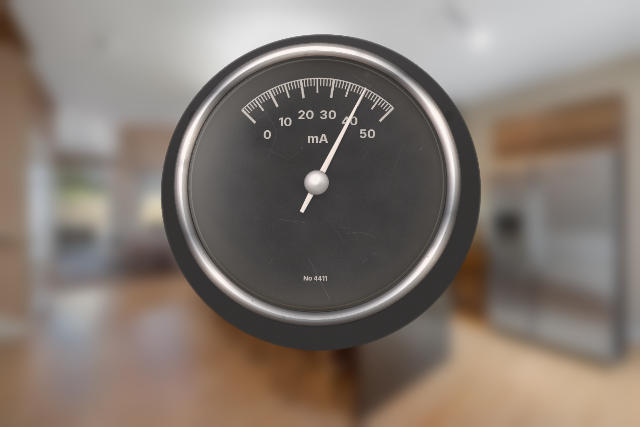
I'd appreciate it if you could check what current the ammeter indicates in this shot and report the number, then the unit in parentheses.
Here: 40 (mA)
